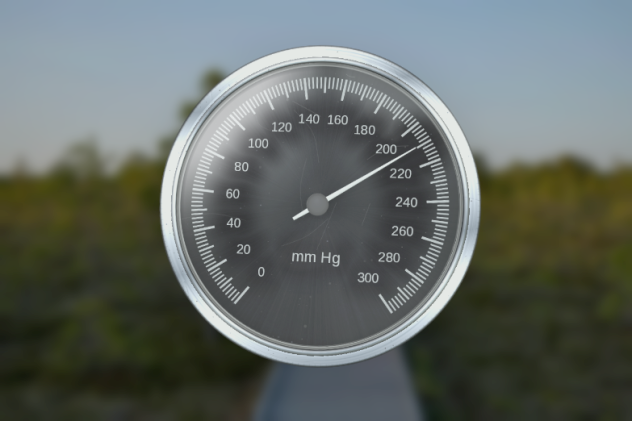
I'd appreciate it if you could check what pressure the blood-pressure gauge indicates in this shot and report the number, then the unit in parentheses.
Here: 210 (mmHg)
